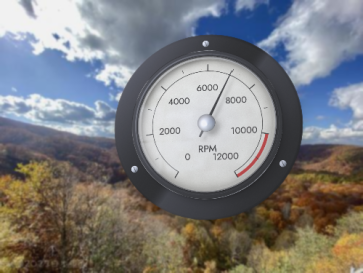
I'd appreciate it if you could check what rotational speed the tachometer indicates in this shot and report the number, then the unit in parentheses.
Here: 7000 (rpm)
